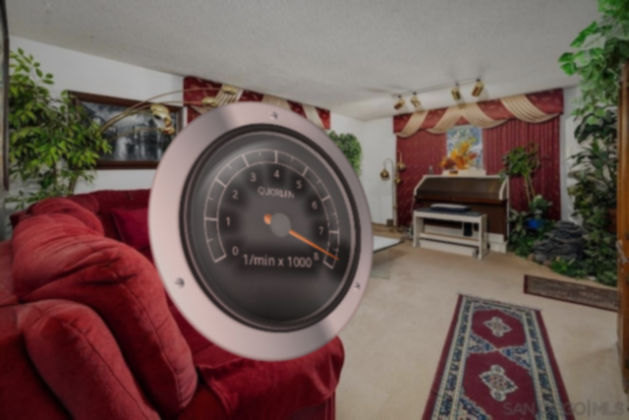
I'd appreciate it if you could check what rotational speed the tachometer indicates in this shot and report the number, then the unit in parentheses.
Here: 7750 (rpm)
